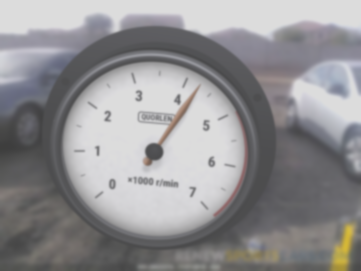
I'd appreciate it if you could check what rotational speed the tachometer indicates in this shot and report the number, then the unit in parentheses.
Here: 4250 (rpm)
